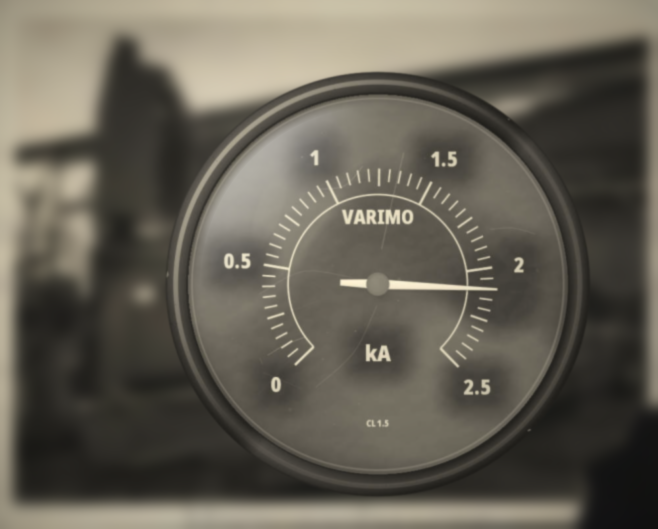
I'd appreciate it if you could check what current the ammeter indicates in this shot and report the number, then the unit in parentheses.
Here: 2.1 (kA)
